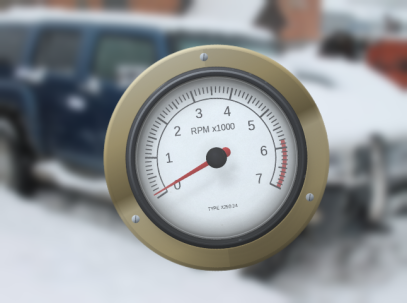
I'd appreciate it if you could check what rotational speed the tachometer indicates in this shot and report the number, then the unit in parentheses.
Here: 100 (rpm)
